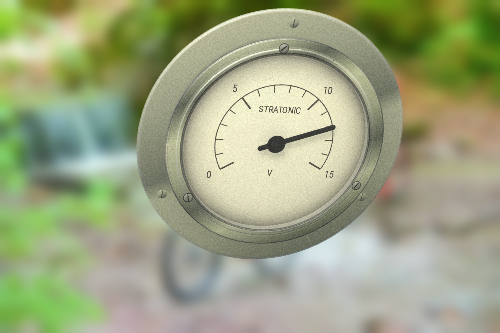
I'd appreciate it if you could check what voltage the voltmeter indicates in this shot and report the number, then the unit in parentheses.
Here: 12 (V)
